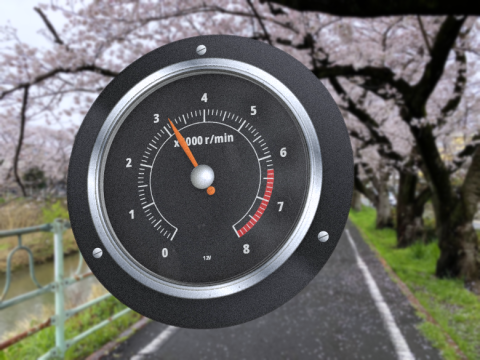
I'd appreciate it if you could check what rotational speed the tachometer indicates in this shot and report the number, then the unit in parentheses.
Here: 3200 (rpm)
